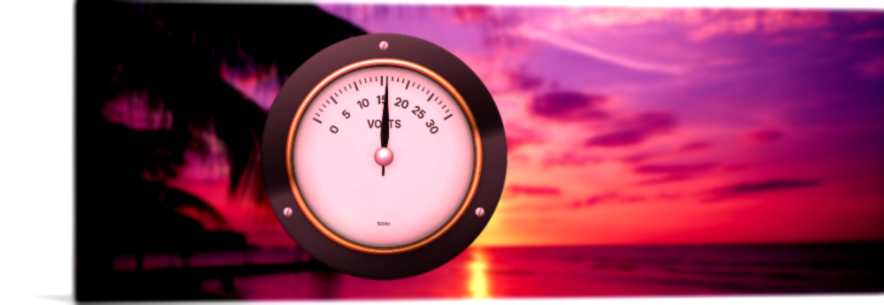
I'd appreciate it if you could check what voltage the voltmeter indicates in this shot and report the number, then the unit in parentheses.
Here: 16 (V)
